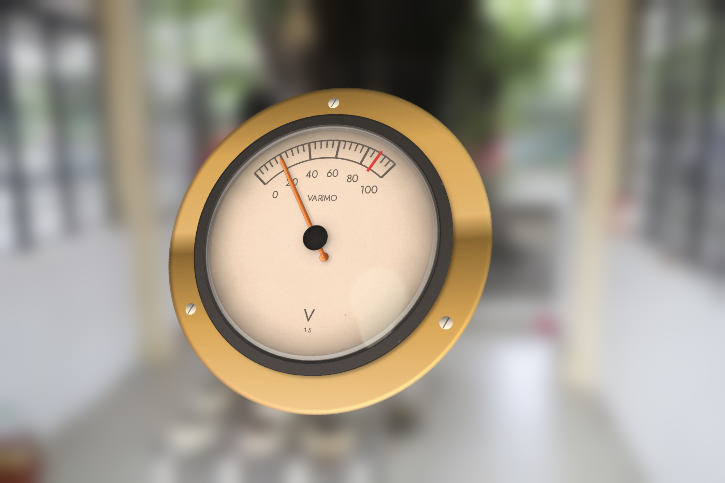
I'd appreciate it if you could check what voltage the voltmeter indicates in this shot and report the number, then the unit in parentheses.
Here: 20 (V)
